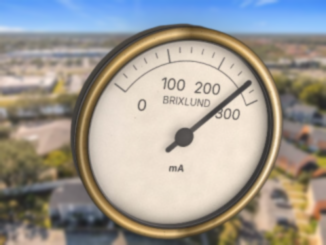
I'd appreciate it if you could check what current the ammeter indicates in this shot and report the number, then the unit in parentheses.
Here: 260 (mA)
